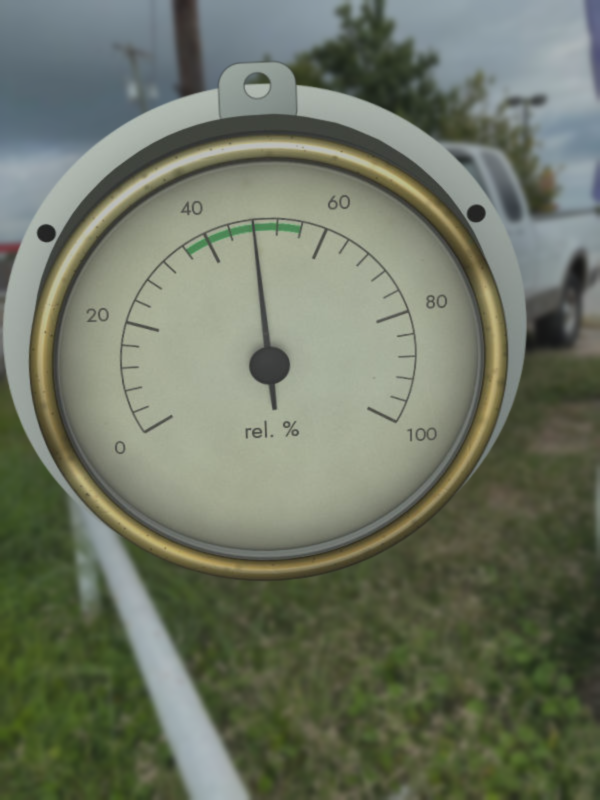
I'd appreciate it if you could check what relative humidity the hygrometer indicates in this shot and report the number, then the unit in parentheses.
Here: 48 (%)
